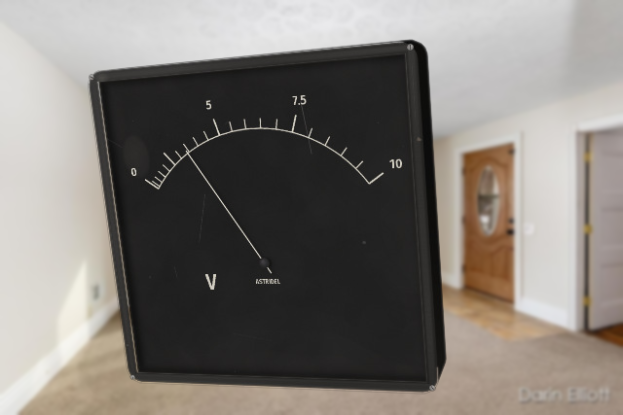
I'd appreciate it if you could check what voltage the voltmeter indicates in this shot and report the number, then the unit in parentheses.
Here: 3.5 (V)
